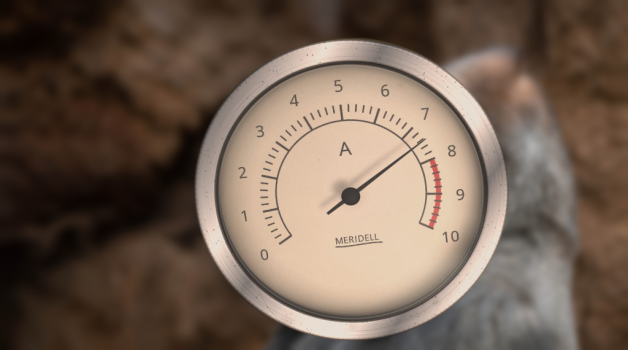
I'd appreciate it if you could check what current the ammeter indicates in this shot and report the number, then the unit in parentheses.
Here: 7.4 (A)
